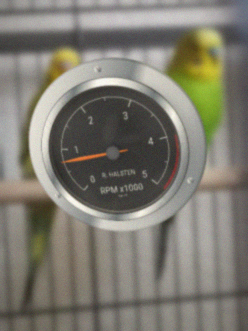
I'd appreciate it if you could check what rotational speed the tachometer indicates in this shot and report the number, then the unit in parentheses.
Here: 750 (rpm)
